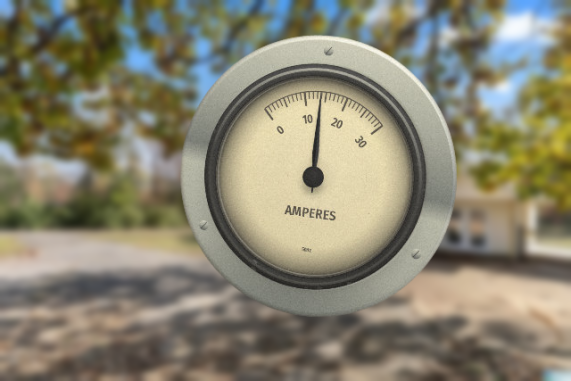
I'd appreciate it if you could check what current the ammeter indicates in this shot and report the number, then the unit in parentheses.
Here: 14 (A)
